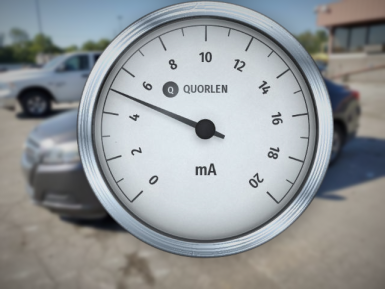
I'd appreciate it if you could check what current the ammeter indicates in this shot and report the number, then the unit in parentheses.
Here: 5 (mA)
